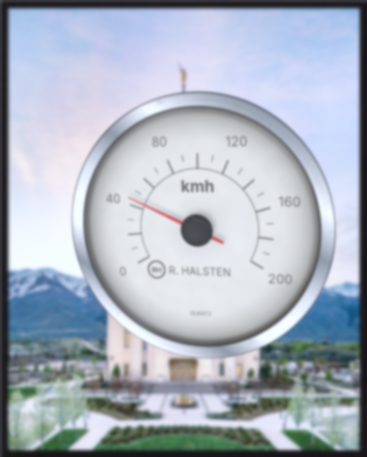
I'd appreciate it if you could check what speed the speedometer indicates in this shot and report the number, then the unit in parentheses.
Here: 45 (km/h)
